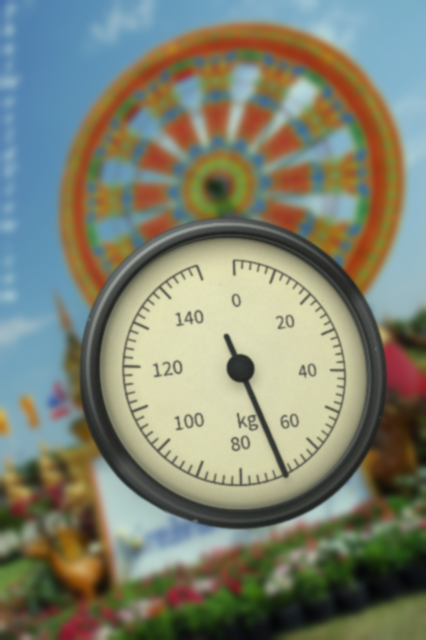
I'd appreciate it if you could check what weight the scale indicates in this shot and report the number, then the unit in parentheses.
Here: 70 (kg)
